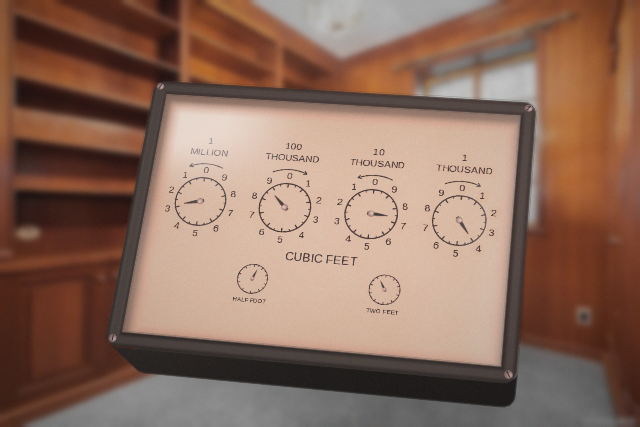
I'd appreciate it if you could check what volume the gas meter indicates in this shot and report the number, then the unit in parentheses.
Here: 287400 (ft³)
